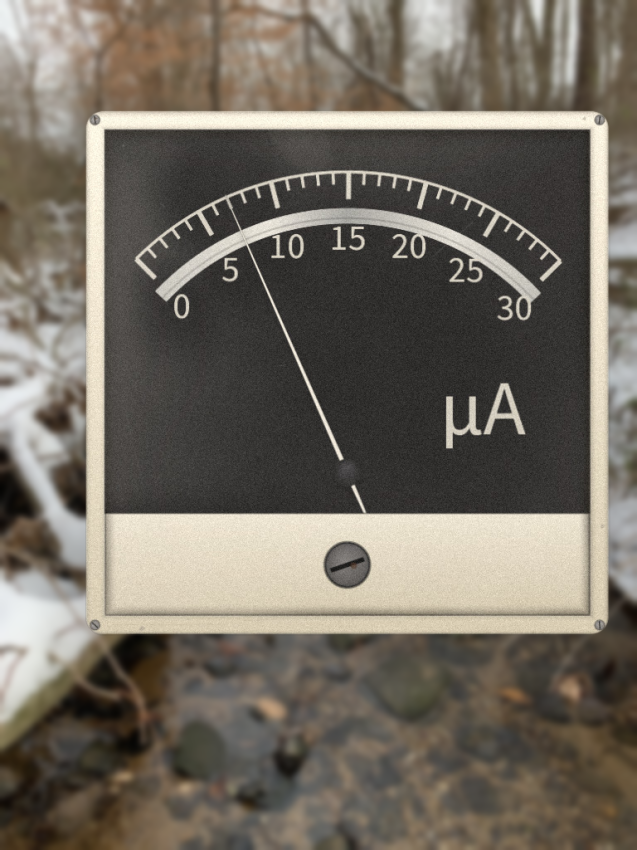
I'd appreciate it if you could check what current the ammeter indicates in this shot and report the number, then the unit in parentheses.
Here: 7 (µA)
